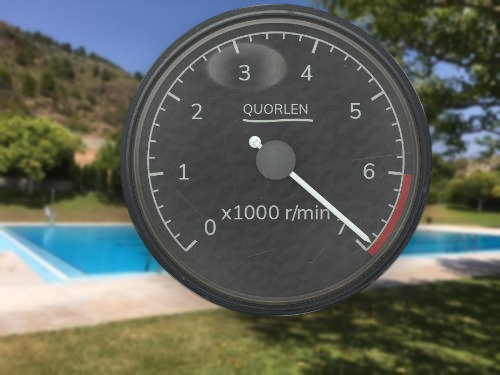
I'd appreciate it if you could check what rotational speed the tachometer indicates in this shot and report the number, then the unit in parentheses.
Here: 6900 (rpm)
